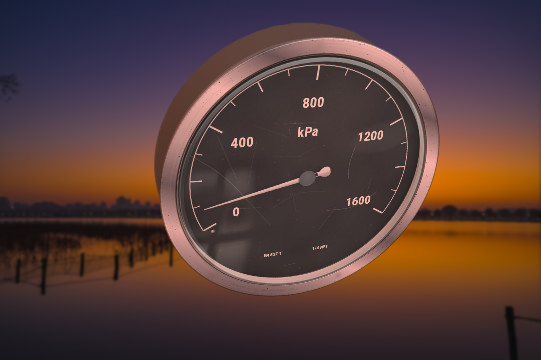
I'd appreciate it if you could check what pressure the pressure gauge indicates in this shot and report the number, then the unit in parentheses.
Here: 100 (kPa)
